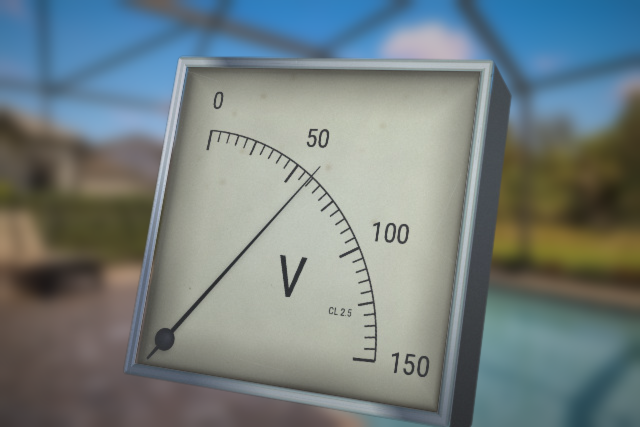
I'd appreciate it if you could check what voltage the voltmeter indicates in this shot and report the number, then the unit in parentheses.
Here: 60 (V)
